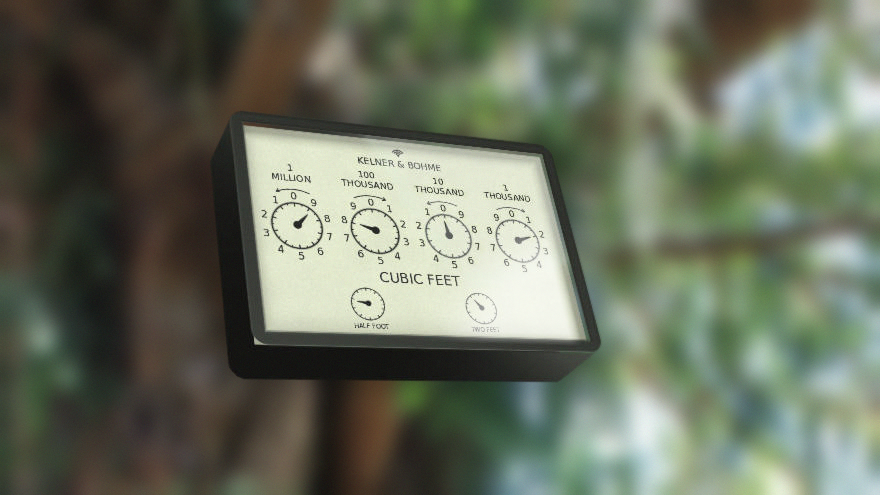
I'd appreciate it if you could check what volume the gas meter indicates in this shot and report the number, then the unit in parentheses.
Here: 880200 (ft³)
